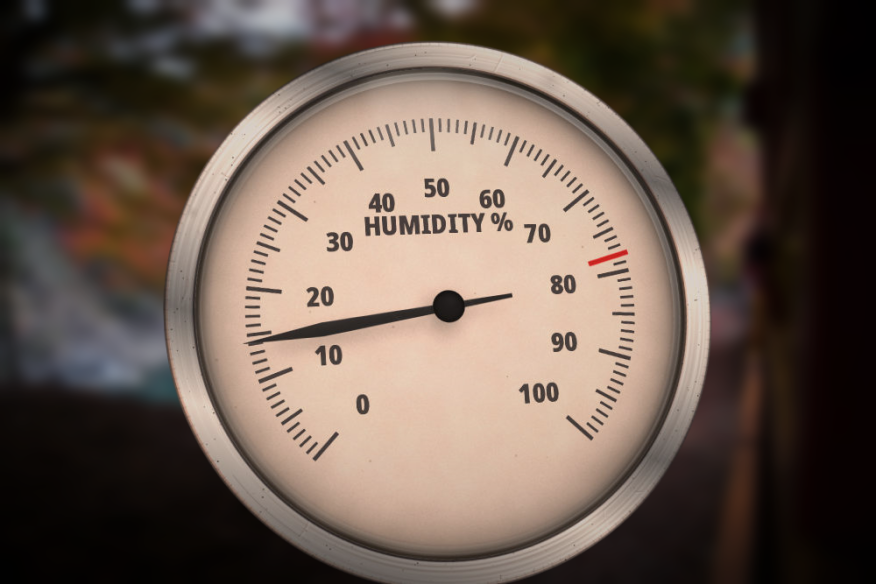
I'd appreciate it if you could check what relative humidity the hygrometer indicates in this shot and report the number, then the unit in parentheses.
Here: 14 (%)
